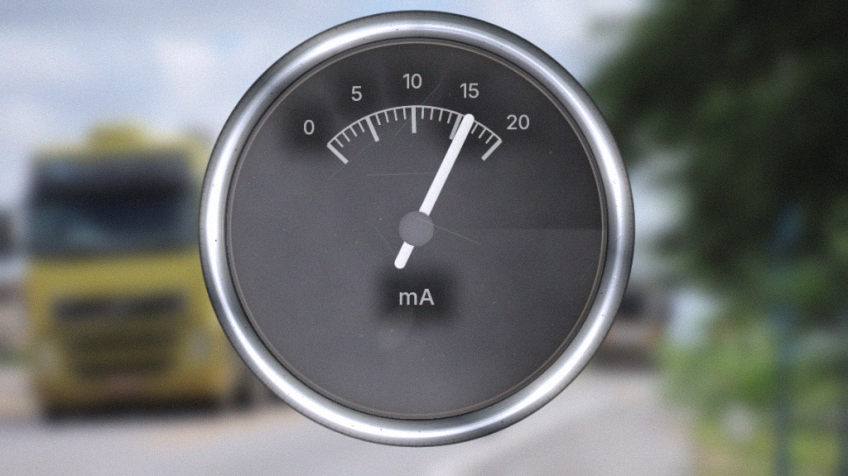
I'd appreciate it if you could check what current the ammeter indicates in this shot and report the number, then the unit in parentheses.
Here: 16 (mA)
